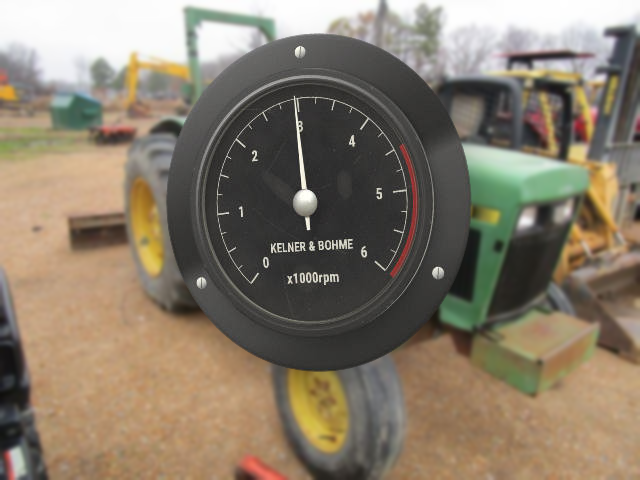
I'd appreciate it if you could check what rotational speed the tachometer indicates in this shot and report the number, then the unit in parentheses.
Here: 3000 (rpm)
